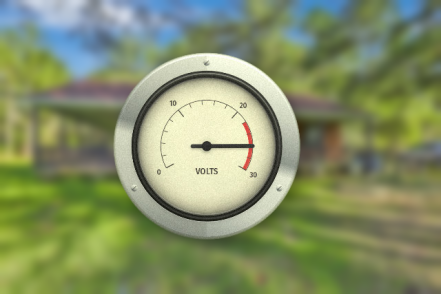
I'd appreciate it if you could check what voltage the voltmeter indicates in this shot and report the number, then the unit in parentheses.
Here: 26 (V)
